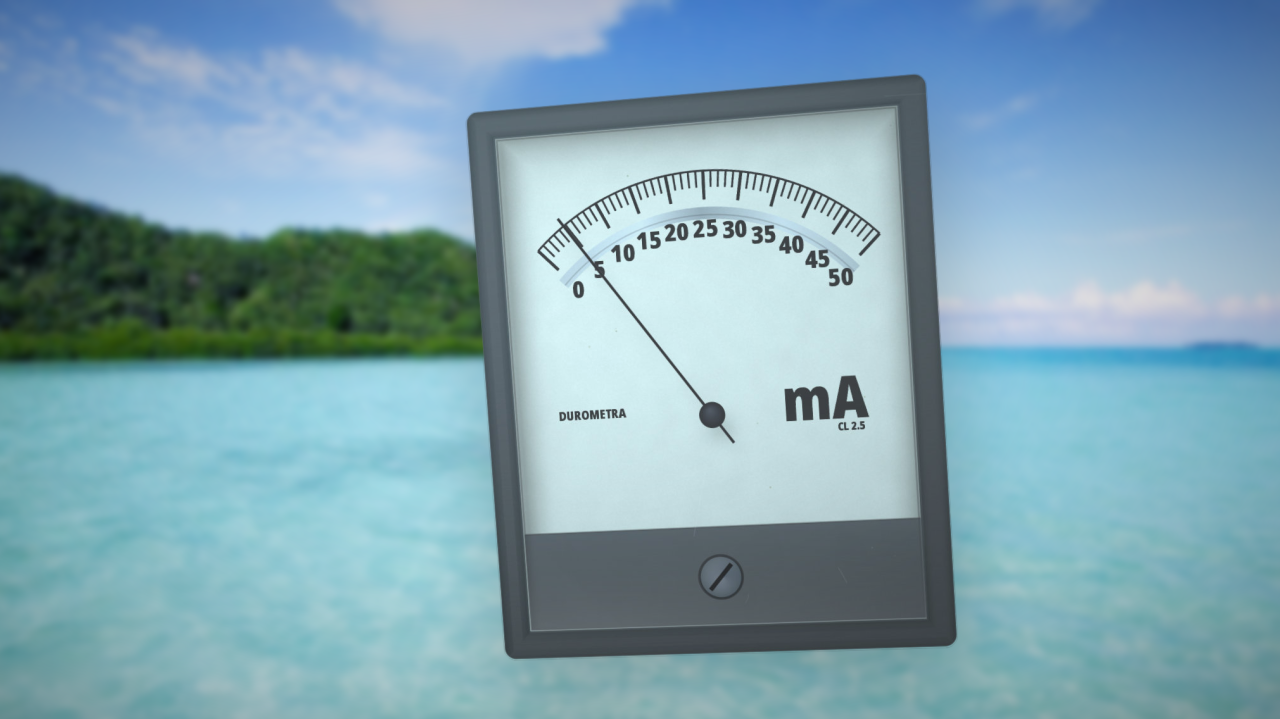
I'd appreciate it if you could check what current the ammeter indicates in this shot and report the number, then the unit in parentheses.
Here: 5 (mA)
